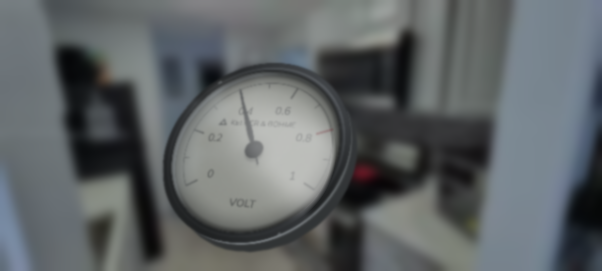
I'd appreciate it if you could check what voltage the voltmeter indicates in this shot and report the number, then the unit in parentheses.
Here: 0.4 (V)
